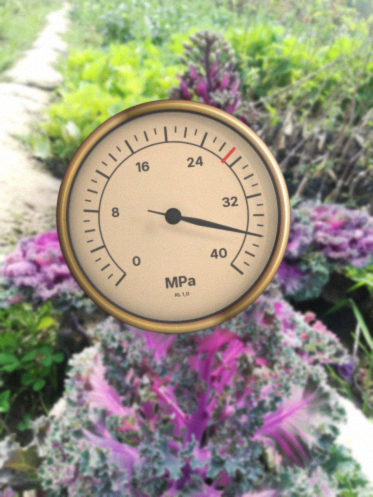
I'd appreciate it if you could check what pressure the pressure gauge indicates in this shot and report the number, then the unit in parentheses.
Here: 36 (MPa)
